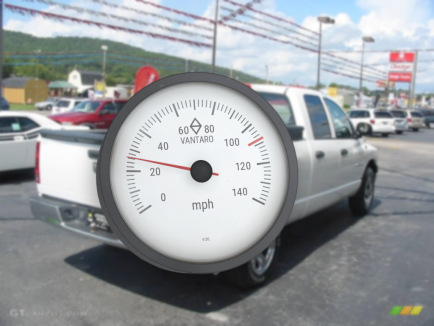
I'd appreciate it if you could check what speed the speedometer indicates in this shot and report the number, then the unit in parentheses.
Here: 26 (mph)
